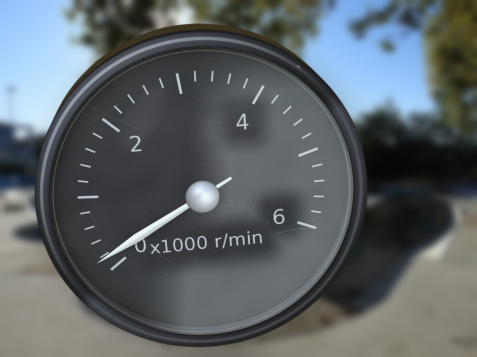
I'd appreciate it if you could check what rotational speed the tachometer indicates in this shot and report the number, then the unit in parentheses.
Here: 200 (rpm)
